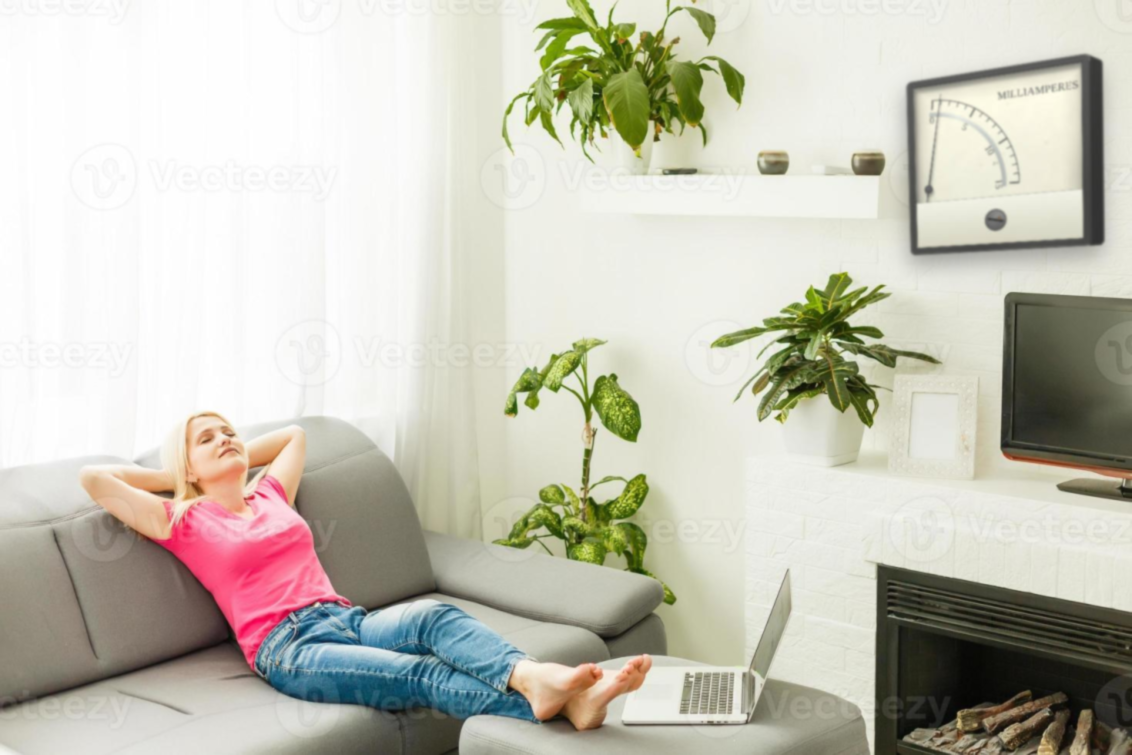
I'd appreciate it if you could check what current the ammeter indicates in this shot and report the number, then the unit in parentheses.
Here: 1 (mA)
